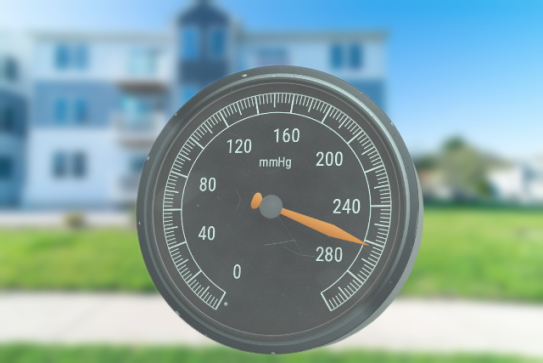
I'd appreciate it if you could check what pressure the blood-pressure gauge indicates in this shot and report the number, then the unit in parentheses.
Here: 262 (mmHg)
